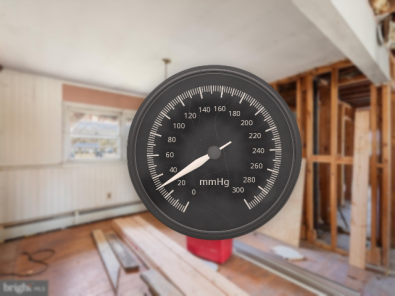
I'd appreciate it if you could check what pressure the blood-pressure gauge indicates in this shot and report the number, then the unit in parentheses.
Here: 30 (mmHg)
